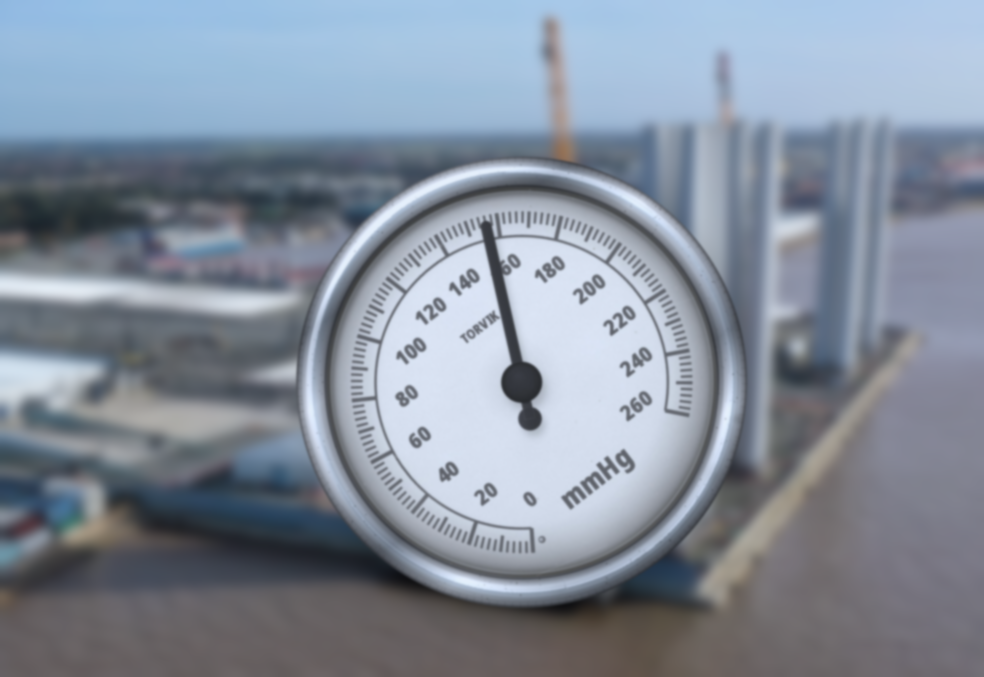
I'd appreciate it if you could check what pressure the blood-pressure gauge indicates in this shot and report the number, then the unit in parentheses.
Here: 156 (mmHg)
